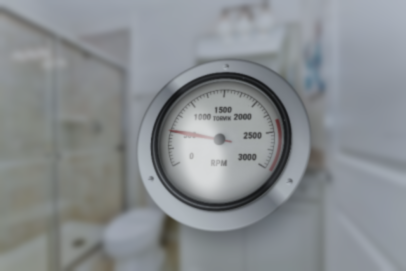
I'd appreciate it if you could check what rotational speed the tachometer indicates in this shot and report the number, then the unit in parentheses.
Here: 500 (rpm)
